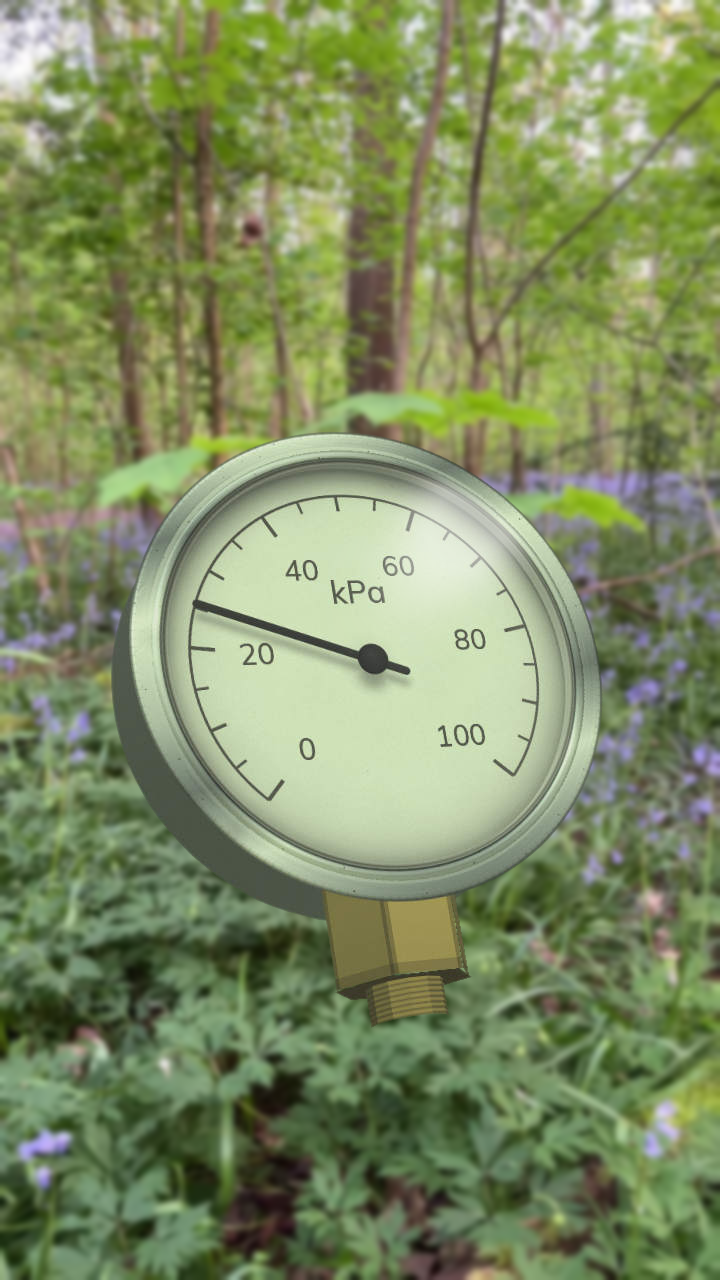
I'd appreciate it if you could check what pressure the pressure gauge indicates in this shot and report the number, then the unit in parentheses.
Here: 25 (kPa)
